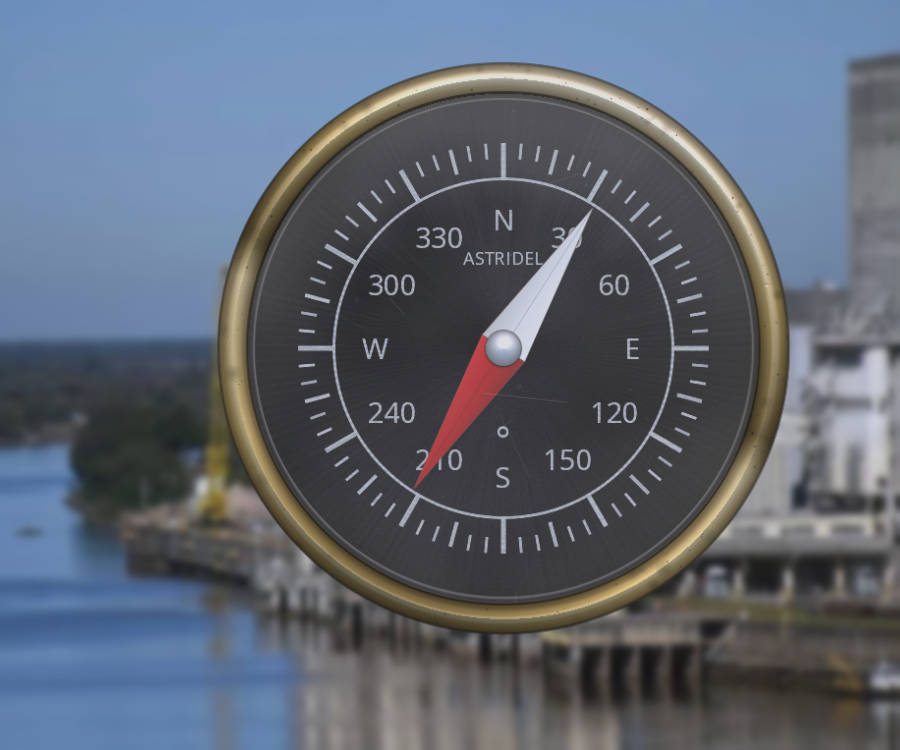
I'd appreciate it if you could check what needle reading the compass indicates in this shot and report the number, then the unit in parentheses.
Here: 212.5 (°)
